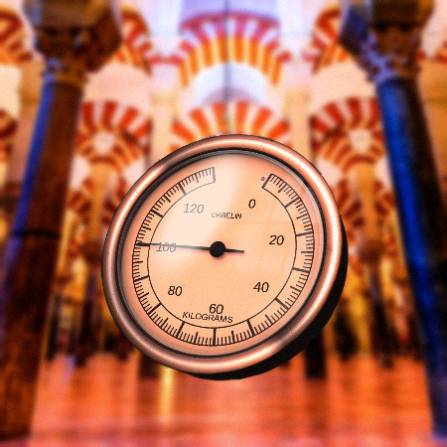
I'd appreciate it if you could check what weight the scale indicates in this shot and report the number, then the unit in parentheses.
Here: 100 (kg)
